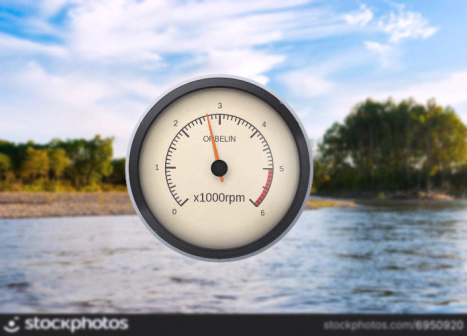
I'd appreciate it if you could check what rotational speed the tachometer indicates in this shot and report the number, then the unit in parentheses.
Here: 2700 (rpm)
